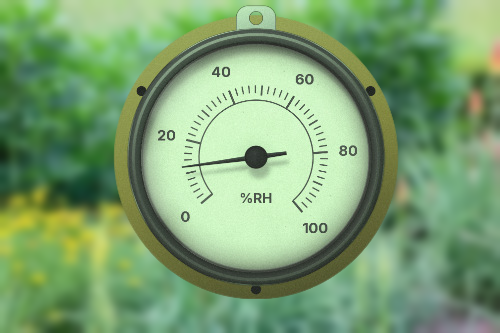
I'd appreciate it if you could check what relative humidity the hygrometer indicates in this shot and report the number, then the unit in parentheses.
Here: 12 (%)
